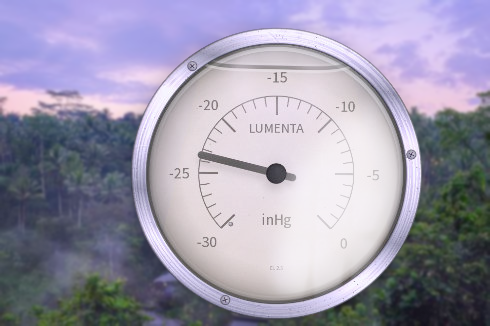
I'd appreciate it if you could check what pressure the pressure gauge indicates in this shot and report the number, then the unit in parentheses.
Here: -23.5 (inHg)
